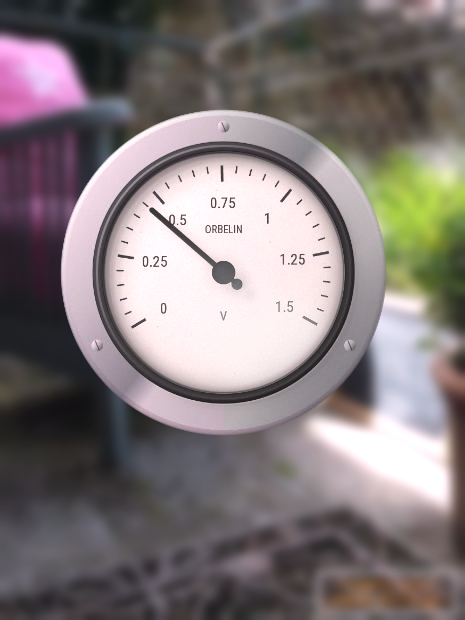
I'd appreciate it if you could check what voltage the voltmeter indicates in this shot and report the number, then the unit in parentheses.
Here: 0.45 (V)
